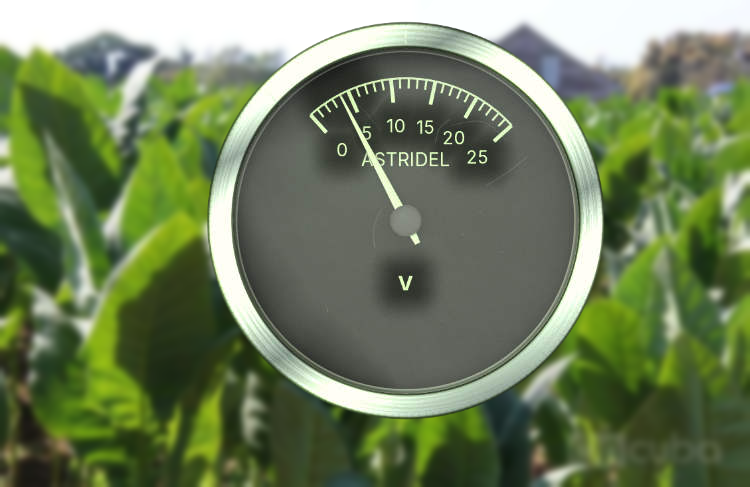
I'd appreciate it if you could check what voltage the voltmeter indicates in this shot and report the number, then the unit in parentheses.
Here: 4 (V)
